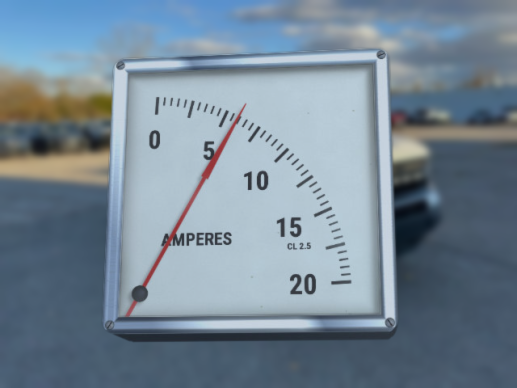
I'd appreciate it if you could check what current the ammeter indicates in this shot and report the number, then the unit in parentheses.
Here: 6 (A)
